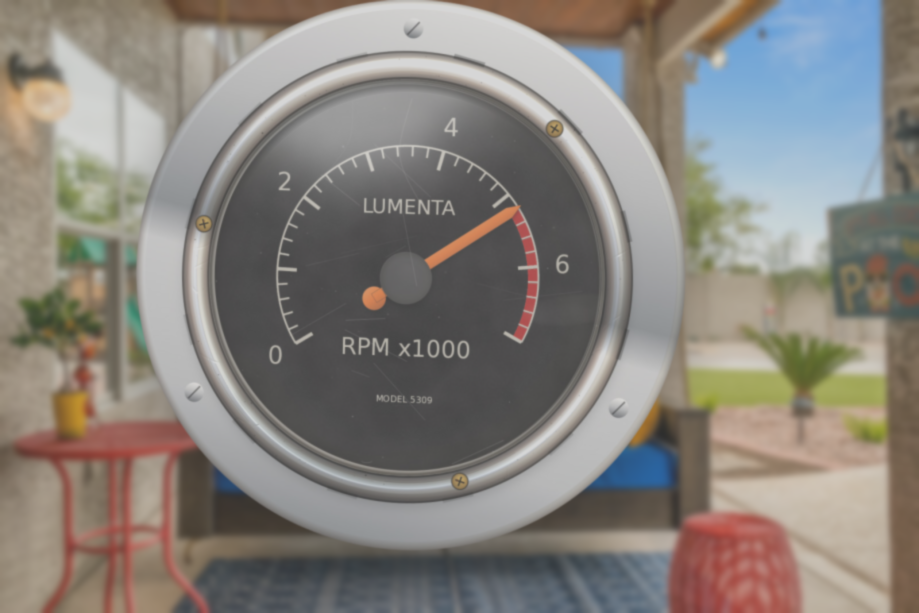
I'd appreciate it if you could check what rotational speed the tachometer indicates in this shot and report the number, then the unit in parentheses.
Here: 5200 (rpm)
